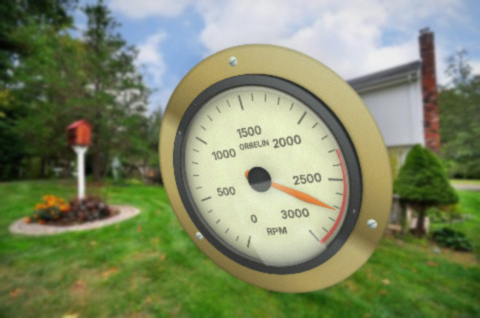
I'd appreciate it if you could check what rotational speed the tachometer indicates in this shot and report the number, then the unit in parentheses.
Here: 2700 (rpm)
